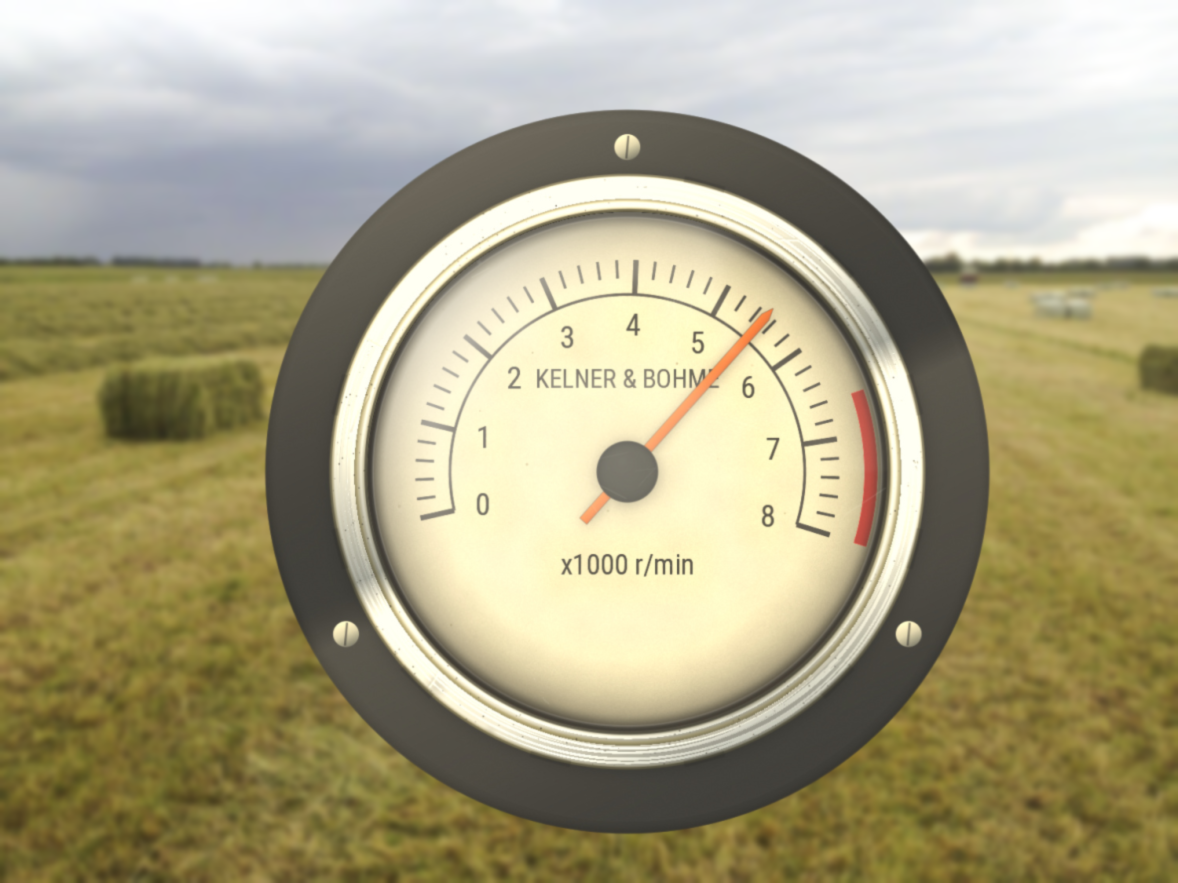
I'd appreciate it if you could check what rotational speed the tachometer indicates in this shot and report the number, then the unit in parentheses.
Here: 5500 (rpm)
